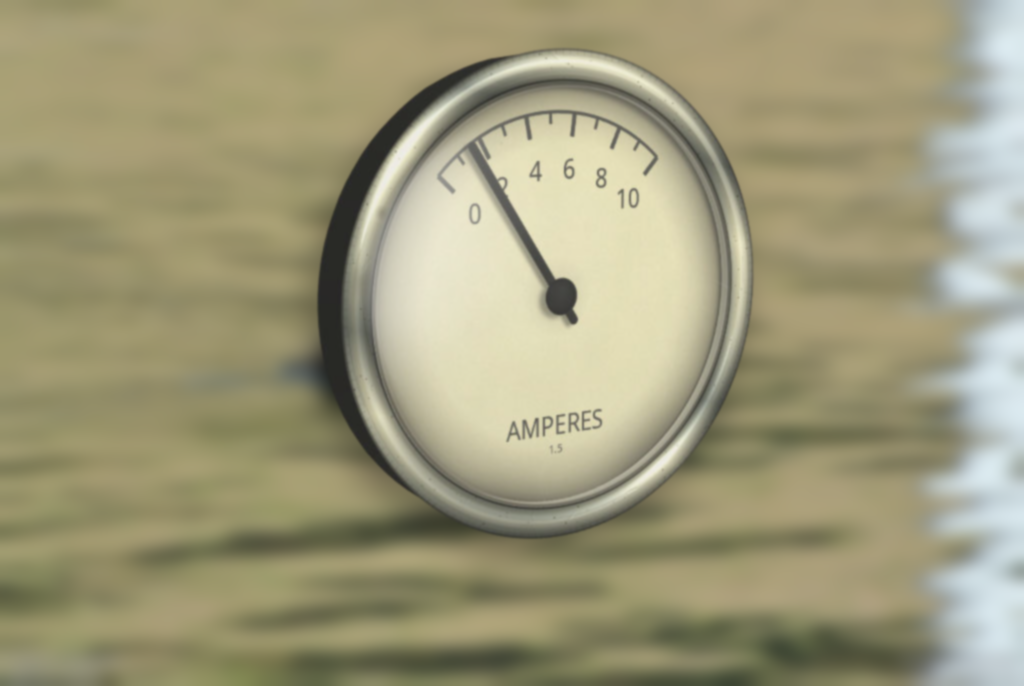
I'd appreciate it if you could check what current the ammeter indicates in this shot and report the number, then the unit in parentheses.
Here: 1.5 (A)
